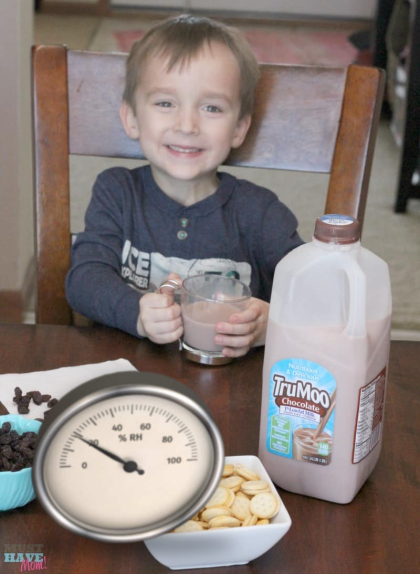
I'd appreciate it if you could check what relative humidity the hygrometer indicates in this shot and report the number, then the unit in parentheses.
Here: 20 (%)
